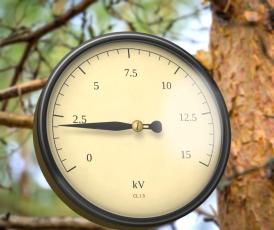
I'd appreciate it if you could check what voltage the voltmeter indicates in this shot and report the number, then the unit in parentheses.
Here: 2 (kV)
